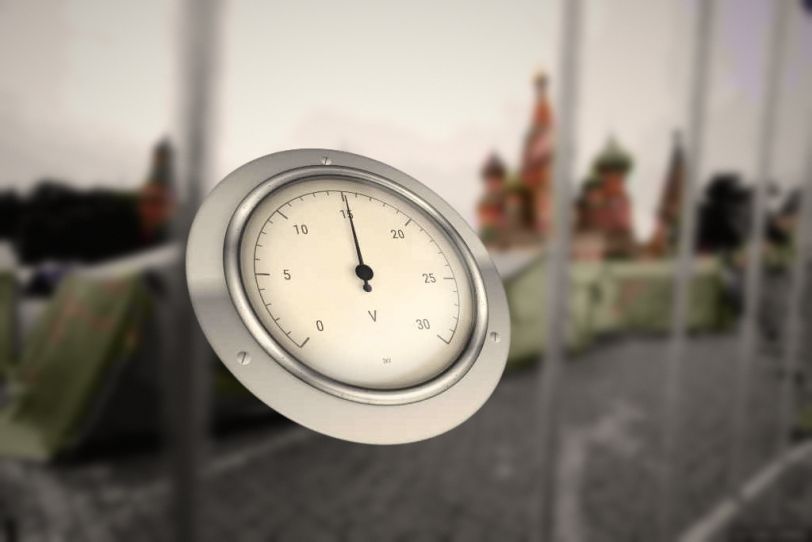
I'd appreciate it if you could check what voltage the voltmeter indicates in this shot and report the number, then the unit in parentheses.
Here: 15 (V)
